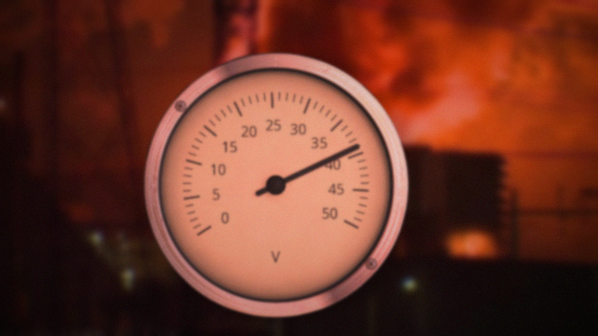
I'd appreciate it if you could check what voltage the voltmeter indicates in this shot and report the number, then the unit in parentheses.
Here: 39 (V)
